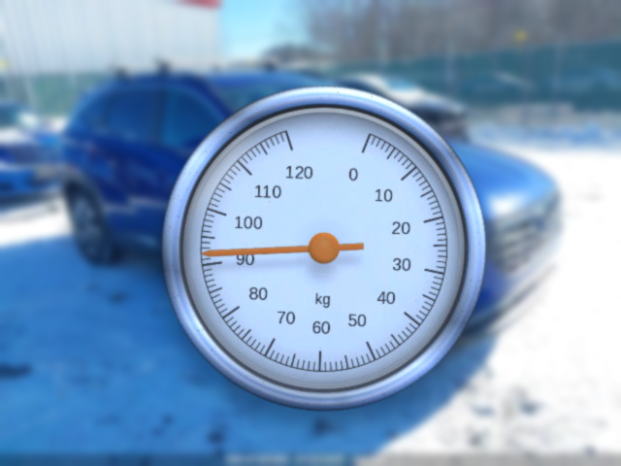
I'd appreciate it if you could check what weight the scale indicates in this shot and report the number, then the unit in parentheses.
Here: 92 (kg)
